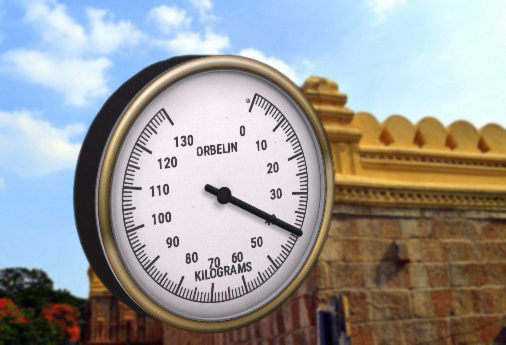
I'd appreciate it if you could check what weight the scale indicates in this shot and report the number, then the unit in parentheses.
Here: 40 (kg)
